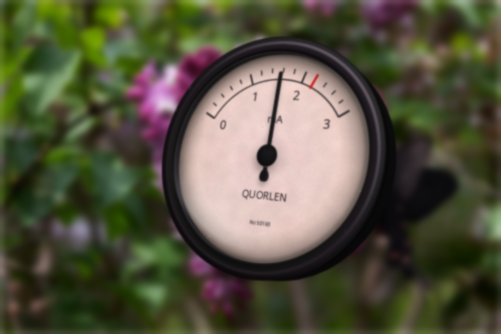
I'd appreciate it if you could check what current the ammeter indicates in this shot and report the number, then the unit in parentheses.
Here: 1.6 (mA)
